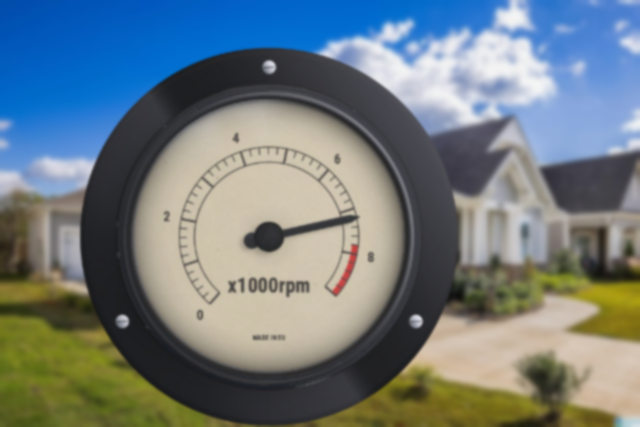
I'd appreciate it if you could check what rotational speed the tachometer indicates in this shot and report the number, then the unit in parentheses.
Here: 7200 (rpm)
